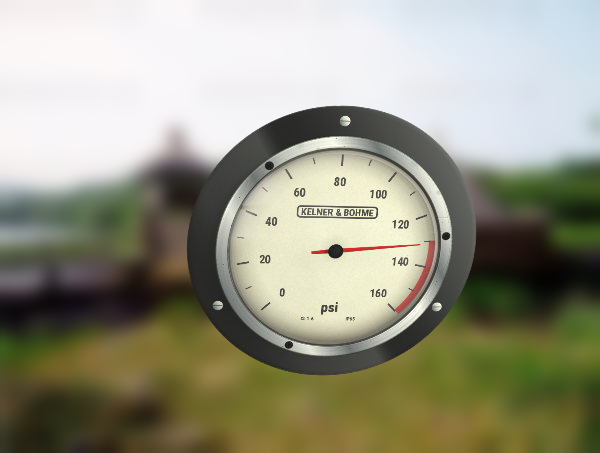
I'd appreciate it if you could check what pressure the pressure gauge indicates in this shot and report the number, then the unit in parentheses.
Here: 130 (psi)
